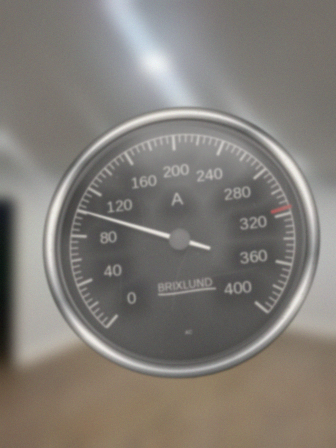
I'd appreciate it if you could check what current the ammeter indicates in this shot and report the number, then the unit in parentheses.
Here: 100 (A)
